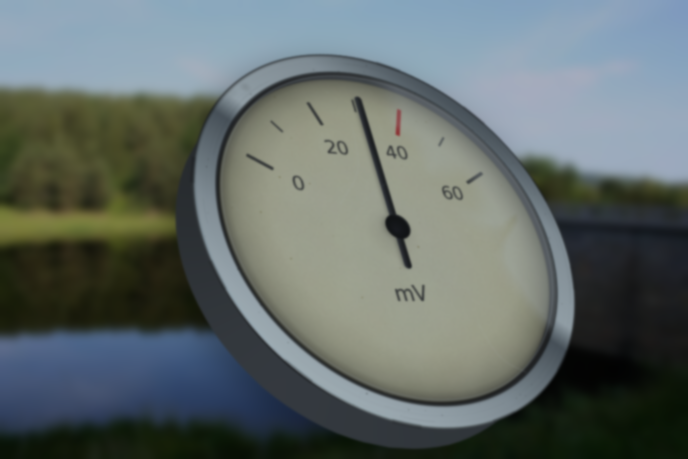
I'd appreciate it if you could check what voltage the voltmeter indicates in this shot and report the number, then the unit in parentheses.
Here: 30 (mV)
